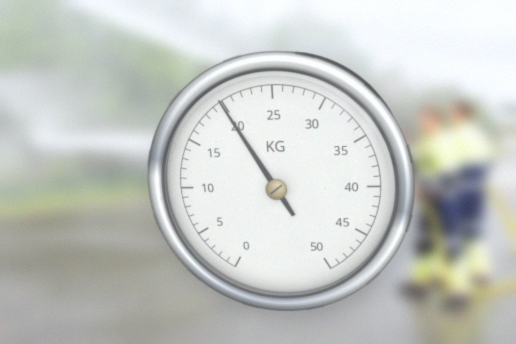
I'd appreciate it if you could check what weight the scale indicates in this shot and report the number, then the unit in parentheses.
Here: 20 (kg)
